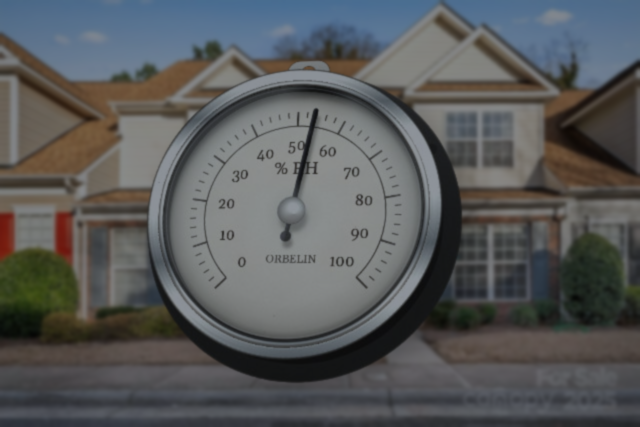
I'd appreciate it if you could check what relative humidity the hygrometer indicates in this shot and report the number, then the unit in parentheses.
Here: 54 (%)
